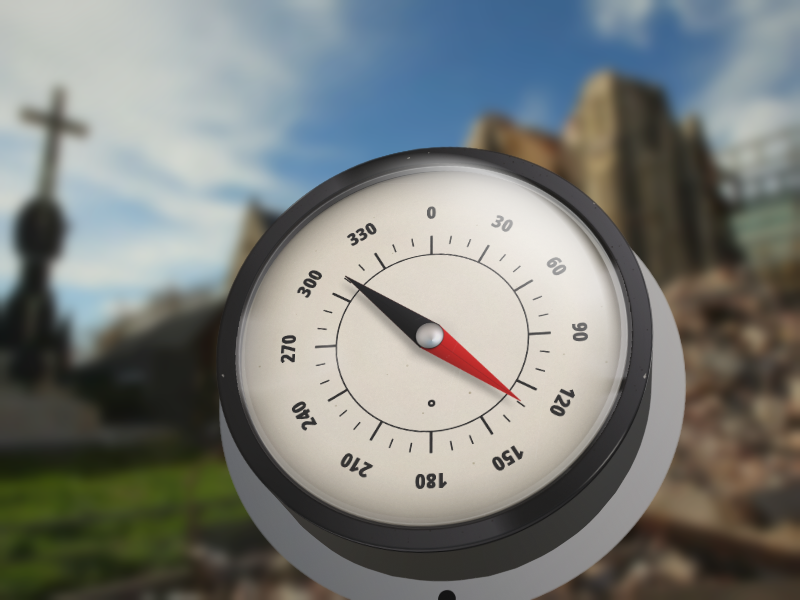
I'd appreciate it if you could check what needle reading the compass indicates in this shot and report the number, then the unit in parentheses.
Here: 130 (°)
